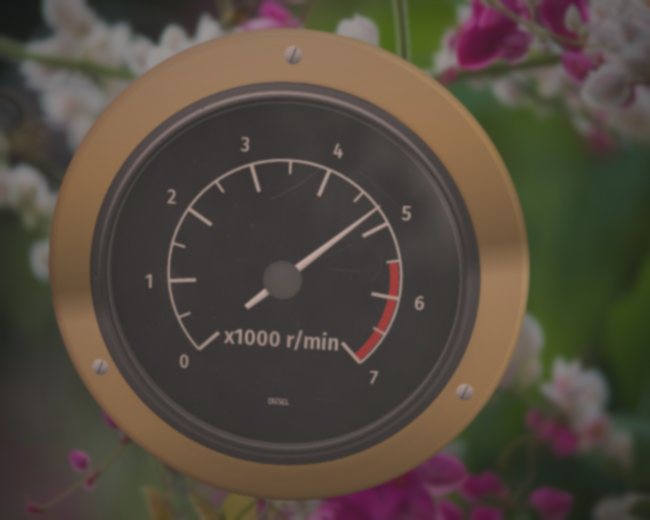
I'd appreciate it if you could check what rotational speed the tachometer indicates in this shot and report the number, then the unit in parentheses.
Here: 4750 (rpm)
